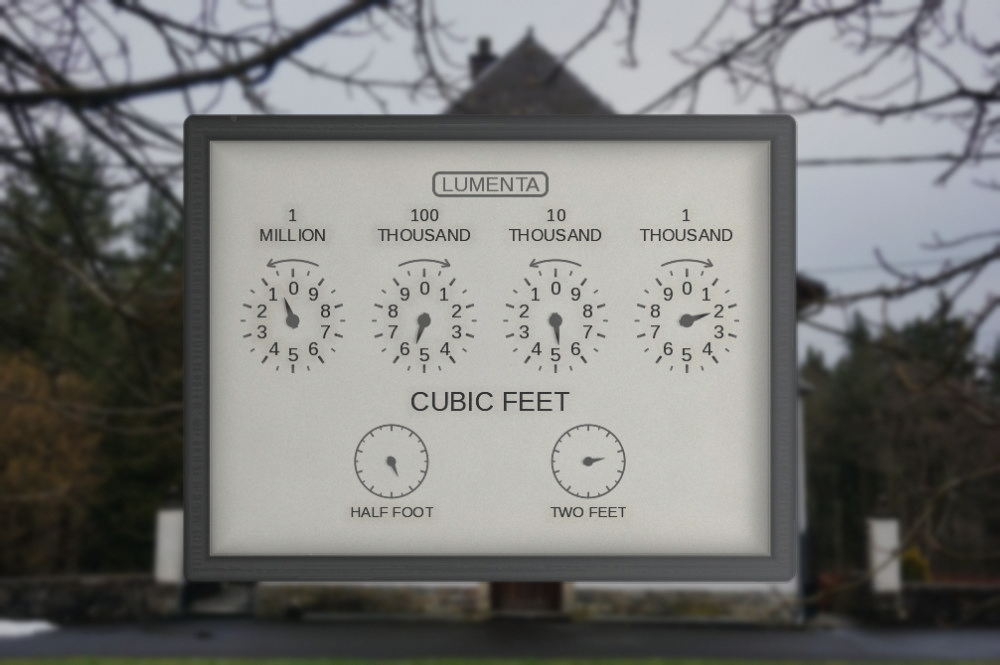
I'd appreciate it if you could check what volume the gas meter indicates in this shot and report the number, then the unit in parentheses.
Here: 55200 (ft³)
